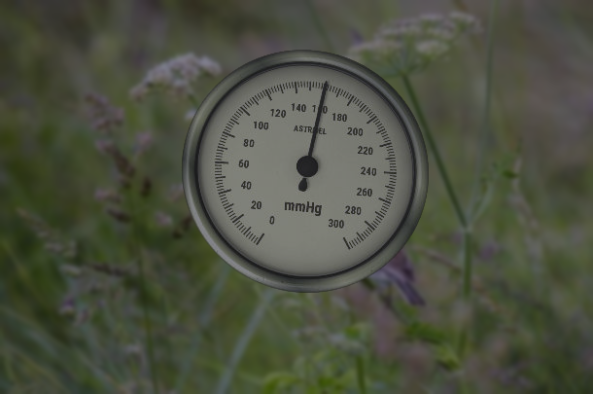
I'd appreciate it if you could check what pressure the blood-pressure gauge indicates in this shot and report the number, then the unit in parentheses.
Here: 160 (mmHg)
